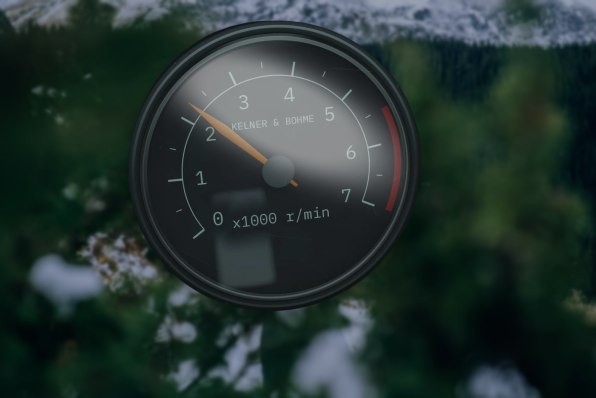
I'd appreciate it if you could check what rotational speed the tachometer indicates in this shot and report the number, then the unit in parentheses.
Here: 2250 (rpm)
